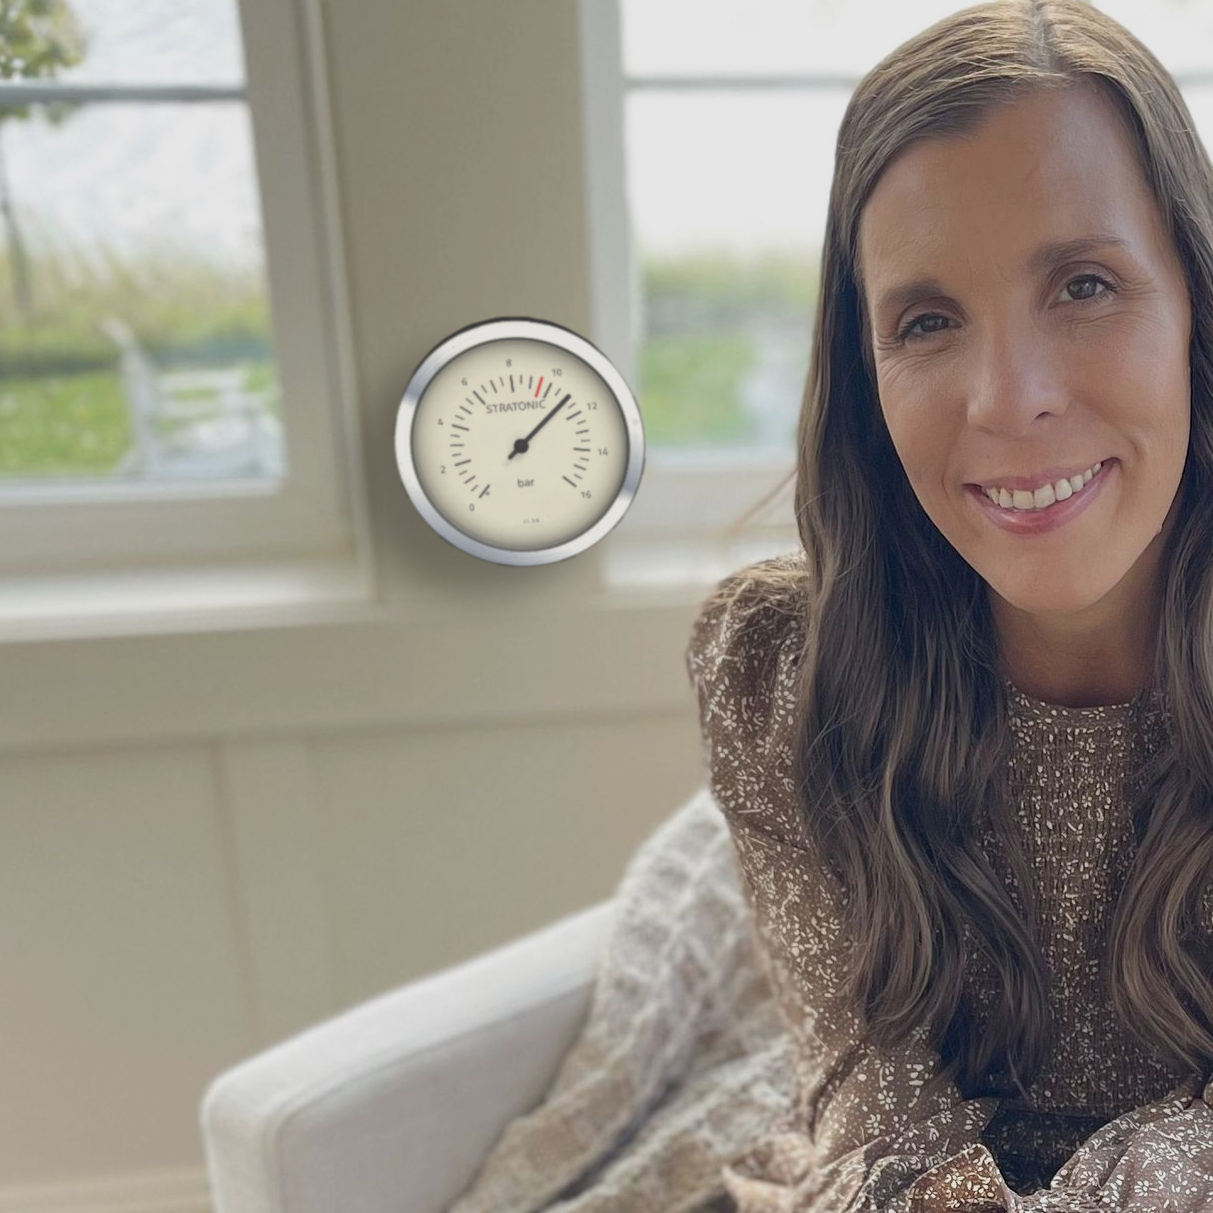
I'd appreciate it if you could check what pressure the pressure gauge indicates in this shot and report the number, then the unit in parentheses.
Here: 11 (bar)
